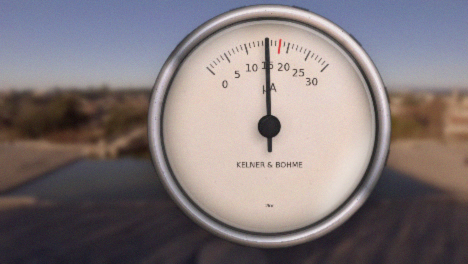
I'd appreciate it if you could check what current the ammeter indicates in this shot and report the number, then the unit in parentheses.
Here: 15 (µA)
